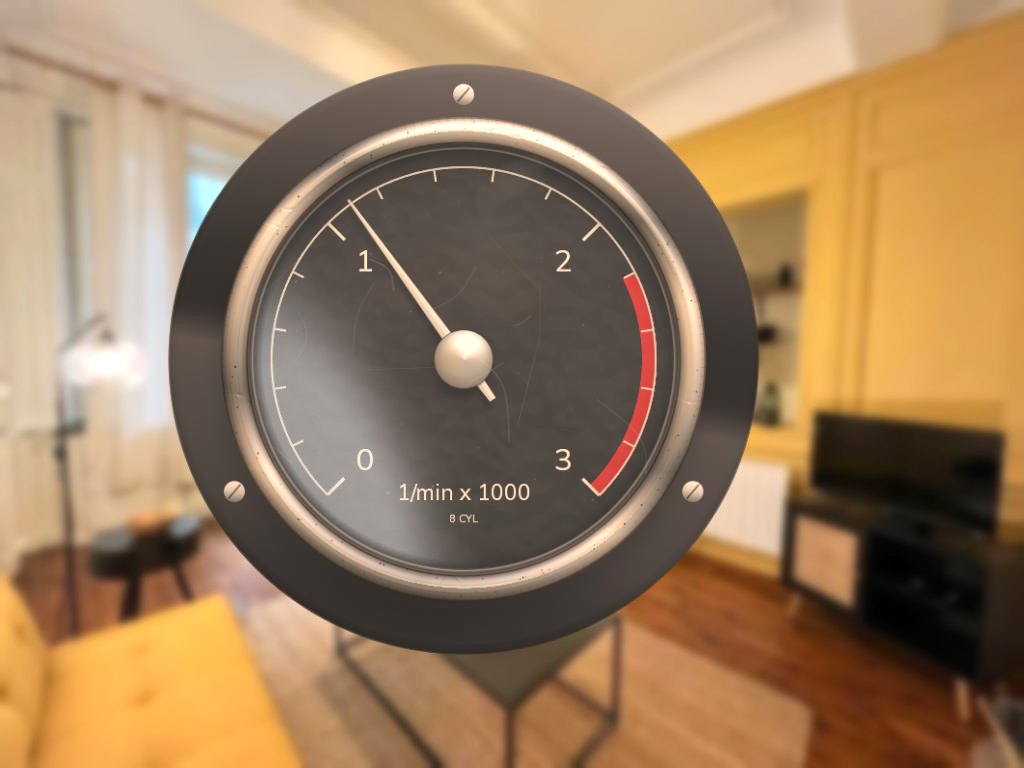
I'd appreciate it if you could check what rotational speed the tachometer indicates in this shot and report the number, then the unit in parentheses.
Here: 1100 (rpm)
